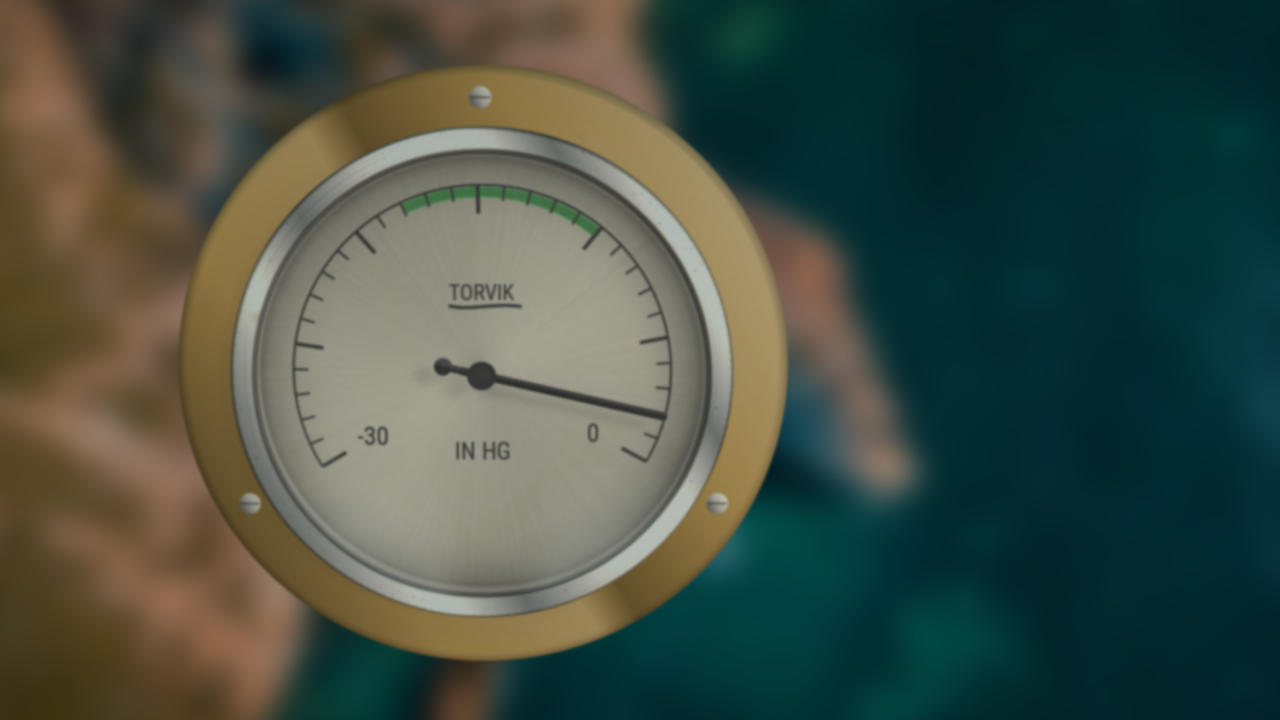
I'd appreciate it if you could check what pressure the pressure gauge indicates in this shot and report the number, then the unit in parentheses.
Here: -2 (inHg)
